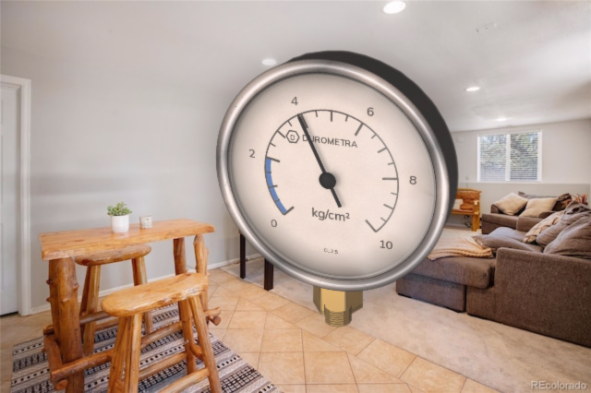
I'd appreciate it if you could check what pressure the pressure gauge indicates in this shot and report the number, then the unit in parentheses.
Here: 4 (kg/cm²)
